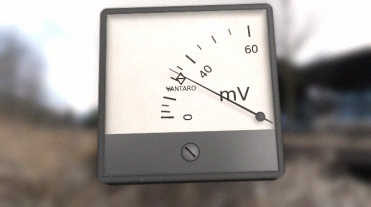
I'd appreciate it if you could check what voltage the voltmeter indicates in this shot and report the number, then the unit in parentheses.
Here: 32.5 (mV)
